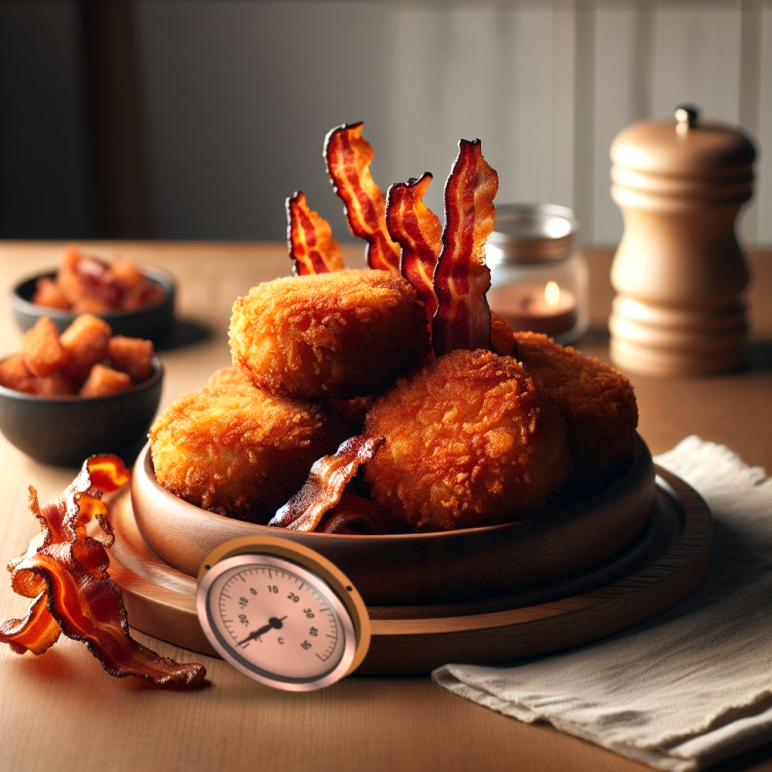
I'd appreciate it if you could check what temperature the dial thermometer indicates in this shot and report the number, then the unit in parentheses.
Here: -28 (°C)
